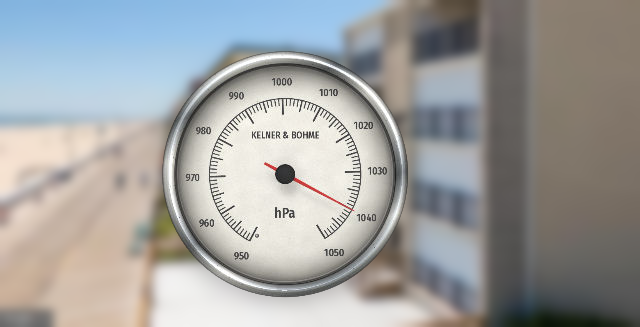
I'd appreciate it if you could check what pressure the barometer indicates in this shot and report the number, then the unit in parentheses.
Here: 1040 (hPa)
